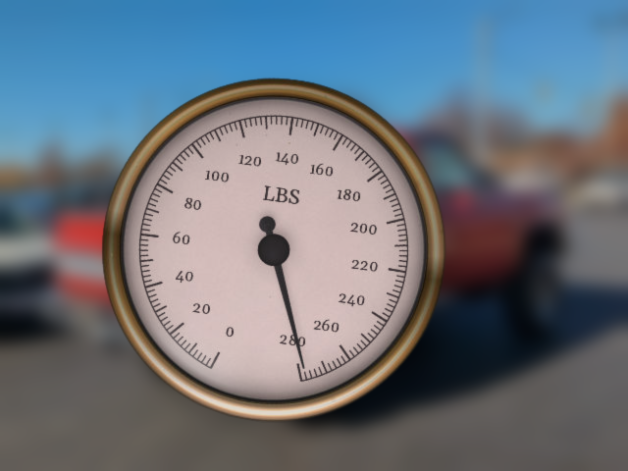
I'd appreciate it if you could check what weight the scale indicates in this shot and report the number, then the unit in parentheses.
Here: 278 (lb)
